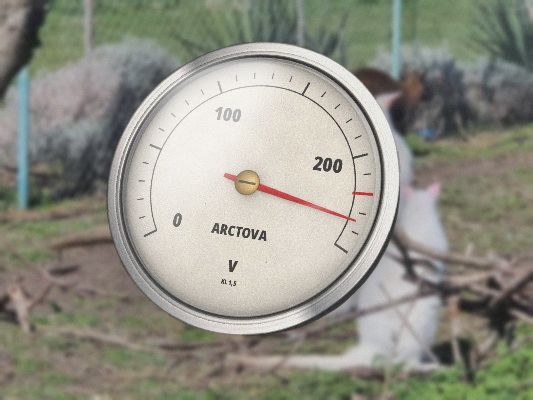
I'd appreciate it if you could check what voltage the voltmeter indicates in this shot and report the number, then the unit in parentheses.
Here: 235 (V)
